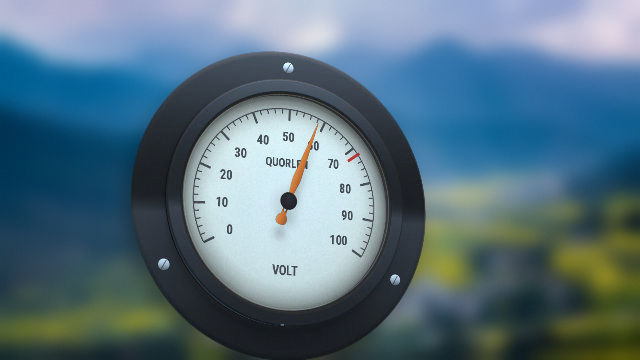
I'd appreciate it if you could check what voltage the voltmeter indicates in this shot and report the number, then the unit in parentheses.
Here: 58 (V)
